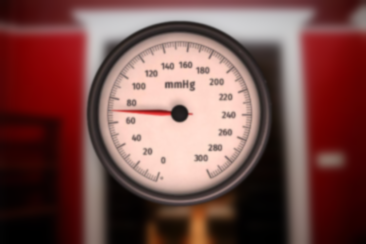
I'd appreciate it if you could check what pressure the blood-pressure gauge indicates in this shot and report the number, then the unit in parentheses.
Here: 70 (mmHg)
